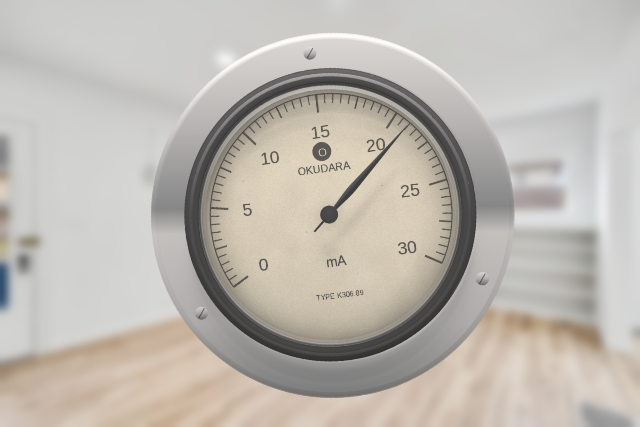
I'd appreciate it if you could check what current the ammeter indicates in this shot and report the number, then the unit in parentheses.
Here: 21 (mA)
